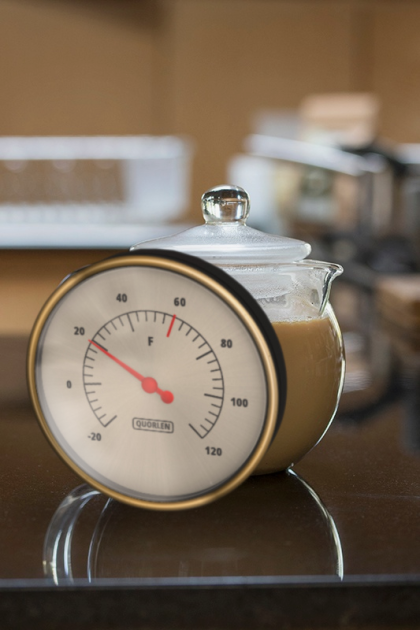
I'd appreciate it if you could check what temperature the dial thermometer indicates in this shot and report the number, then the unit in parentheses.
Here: 20 (°F)
